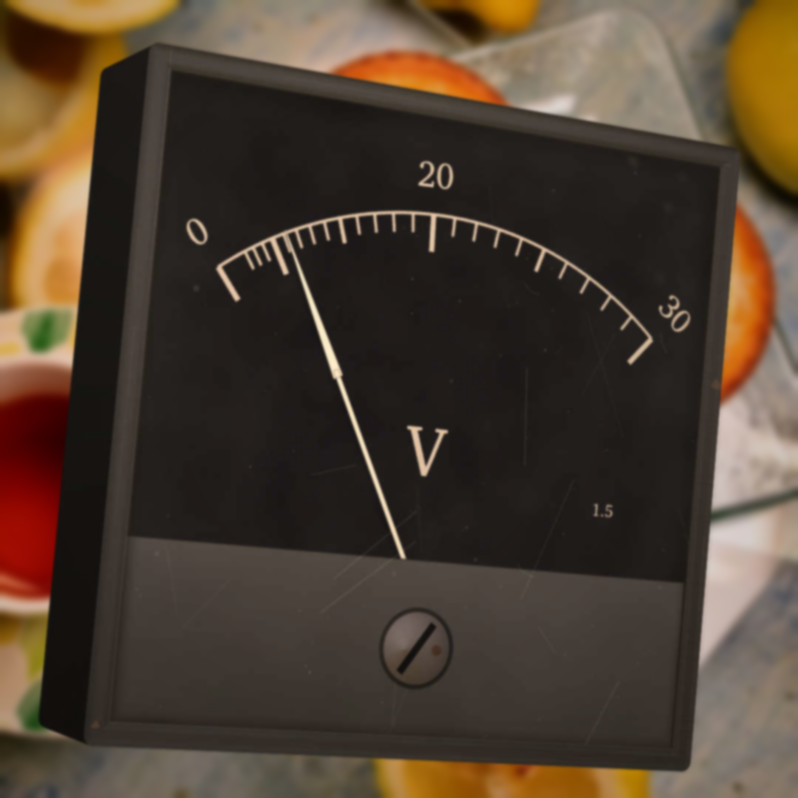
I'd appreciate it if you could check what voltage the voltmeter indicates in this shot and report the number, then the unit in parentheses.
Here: 11 (V)
